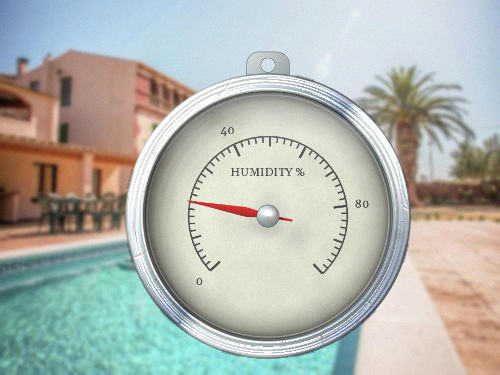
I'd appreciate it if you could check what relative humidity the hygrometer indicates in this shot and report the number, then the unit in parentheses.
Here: 20 (%)
